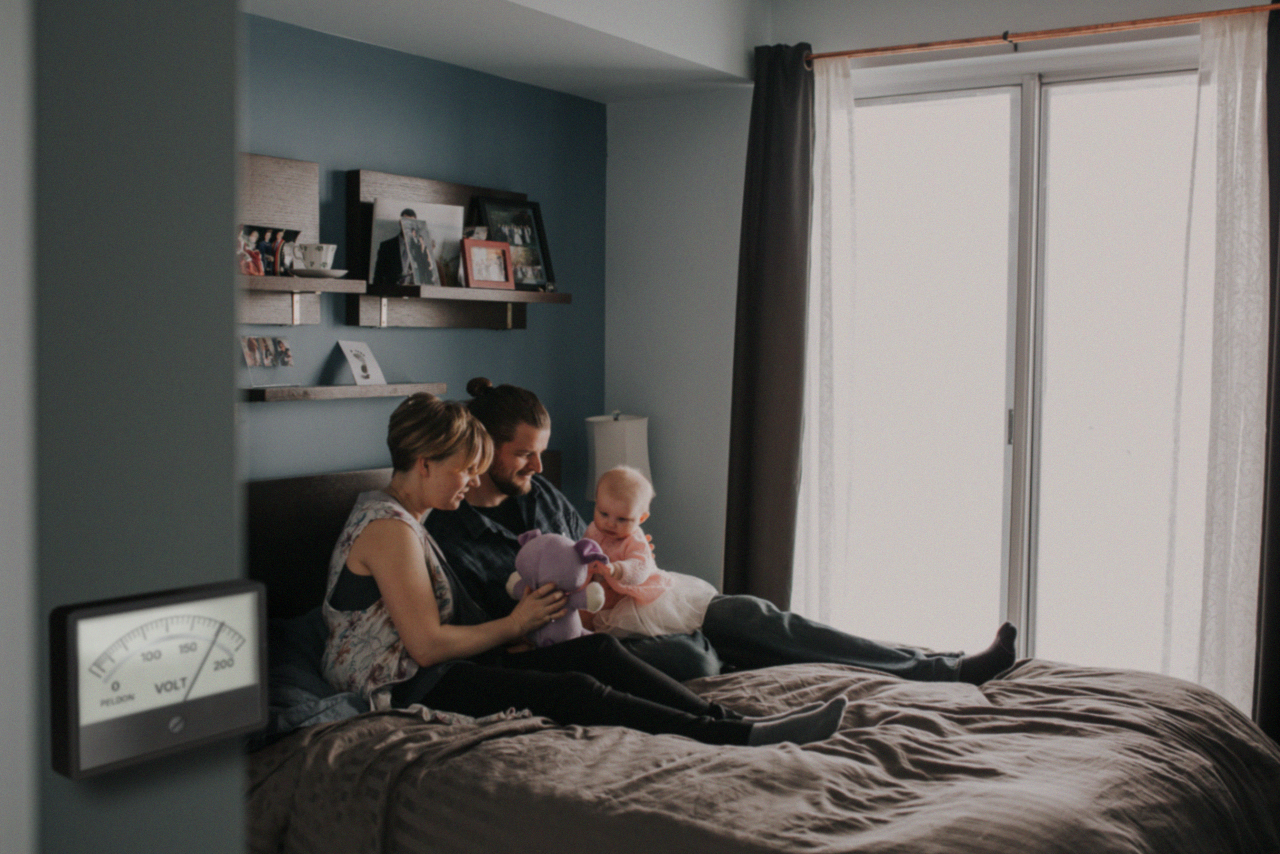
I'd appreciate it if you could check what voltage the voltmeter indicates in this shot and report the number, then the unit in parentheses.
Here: 175 (V)
